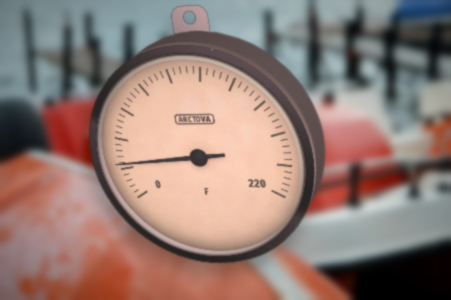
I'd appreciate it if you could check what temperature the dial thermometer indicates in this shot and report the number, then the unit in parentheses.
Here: 24 (°F)
